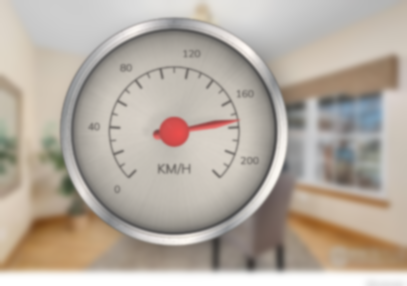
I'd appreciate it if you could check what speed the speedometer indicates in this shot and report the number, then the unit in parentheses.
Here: 175 (km/h)
